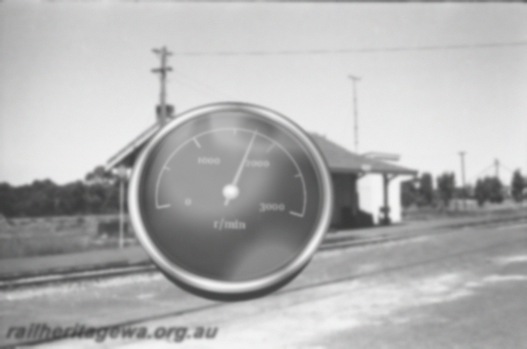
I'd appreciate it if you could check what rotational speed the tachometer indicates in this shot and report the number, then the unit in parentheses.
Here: 1750 (rpm)
